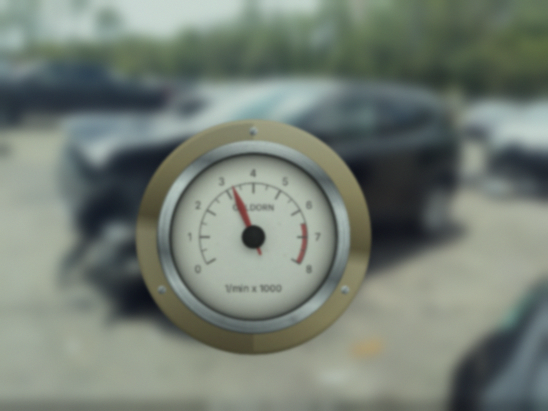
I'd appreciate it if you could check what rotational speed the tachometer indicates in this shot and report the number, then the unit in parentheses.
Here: 3250 (rpm)
